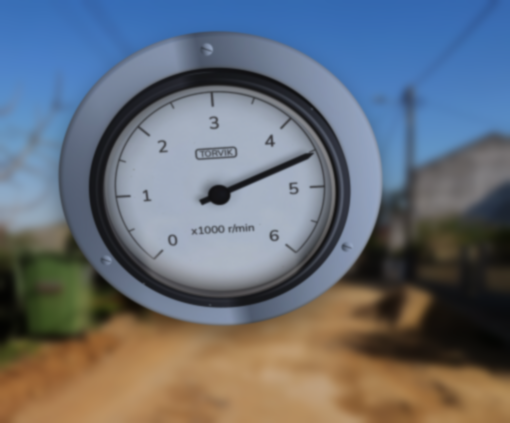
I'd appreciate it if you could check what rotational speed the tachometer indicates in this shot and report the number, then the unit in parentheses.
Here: 4500 (rpm)
